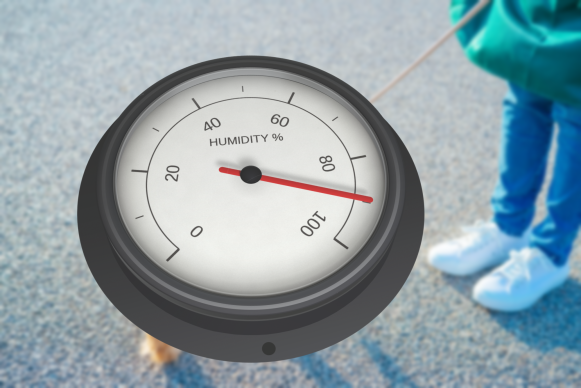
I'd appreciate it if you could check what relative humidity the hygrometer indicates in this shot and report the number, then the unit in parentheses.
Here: 90 (%)
